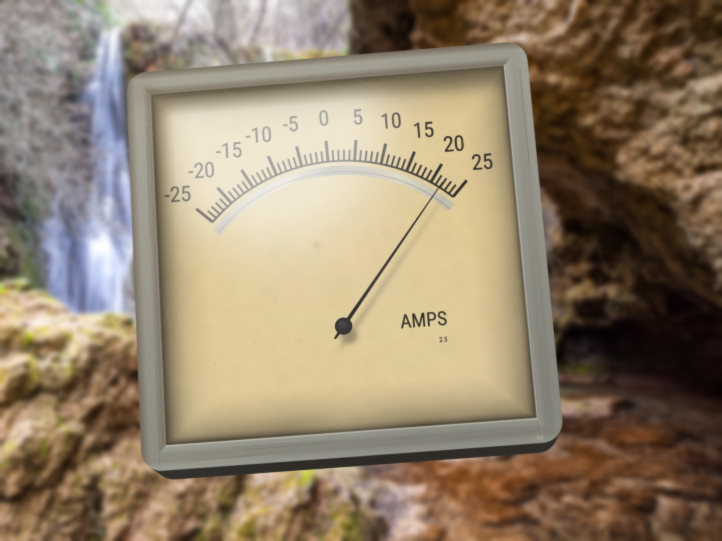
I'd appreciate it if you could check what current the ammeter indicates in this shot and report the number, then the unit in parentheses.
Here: 22 (A)
